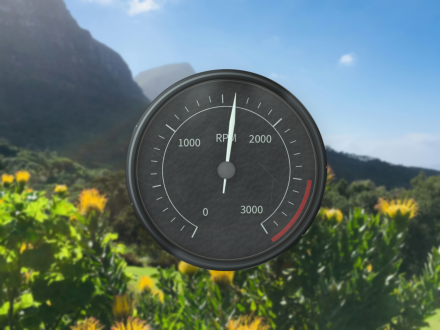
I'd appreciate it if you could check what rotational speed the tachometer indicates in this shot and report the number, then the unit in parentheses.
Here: 1600 (rpm)
